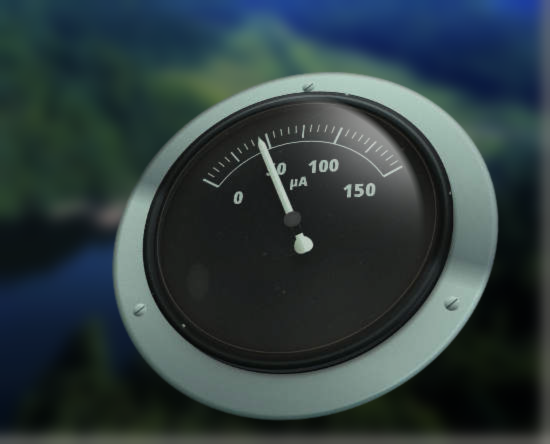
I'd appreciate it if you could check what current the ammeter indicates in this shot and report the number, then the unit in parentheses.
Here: 45 (µA)
